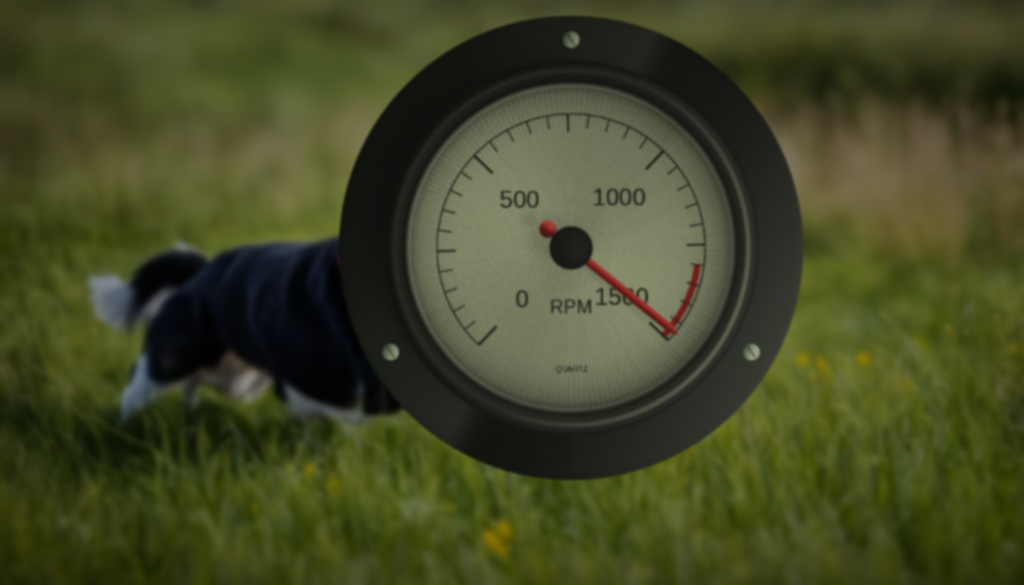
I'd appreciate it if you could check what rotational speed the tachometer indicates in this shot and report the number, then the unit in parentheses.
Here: 1475 (rpm)
